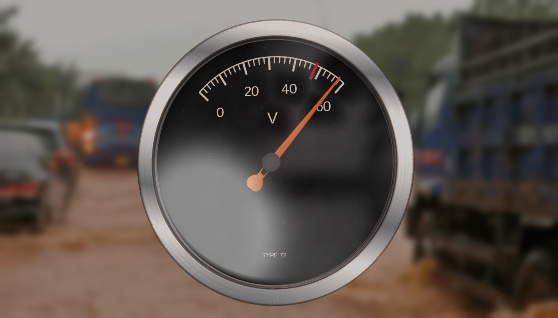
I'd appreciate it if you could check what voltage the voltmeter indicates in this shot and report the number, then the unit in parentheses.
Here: 58 (V)
